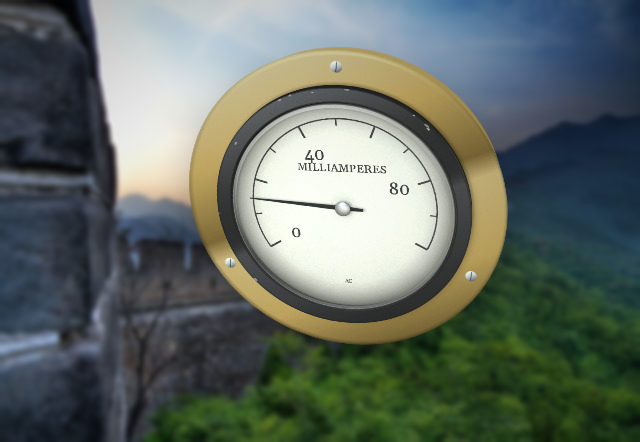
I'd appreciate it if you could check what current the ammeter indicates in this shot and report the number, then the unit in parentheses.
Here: 15 (mA)
